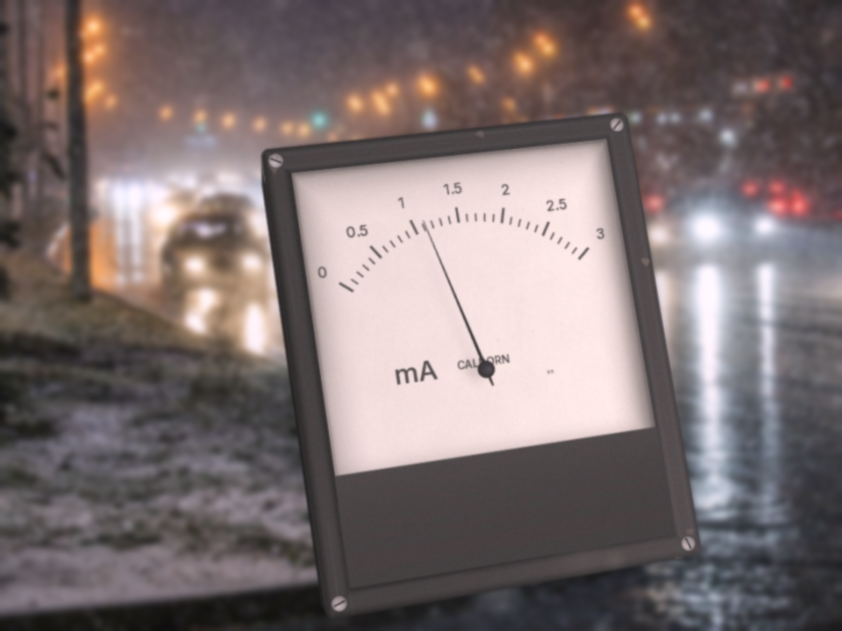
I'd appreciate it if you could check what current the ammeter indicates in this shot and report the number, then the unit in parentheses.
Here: 1.1 (mA)
